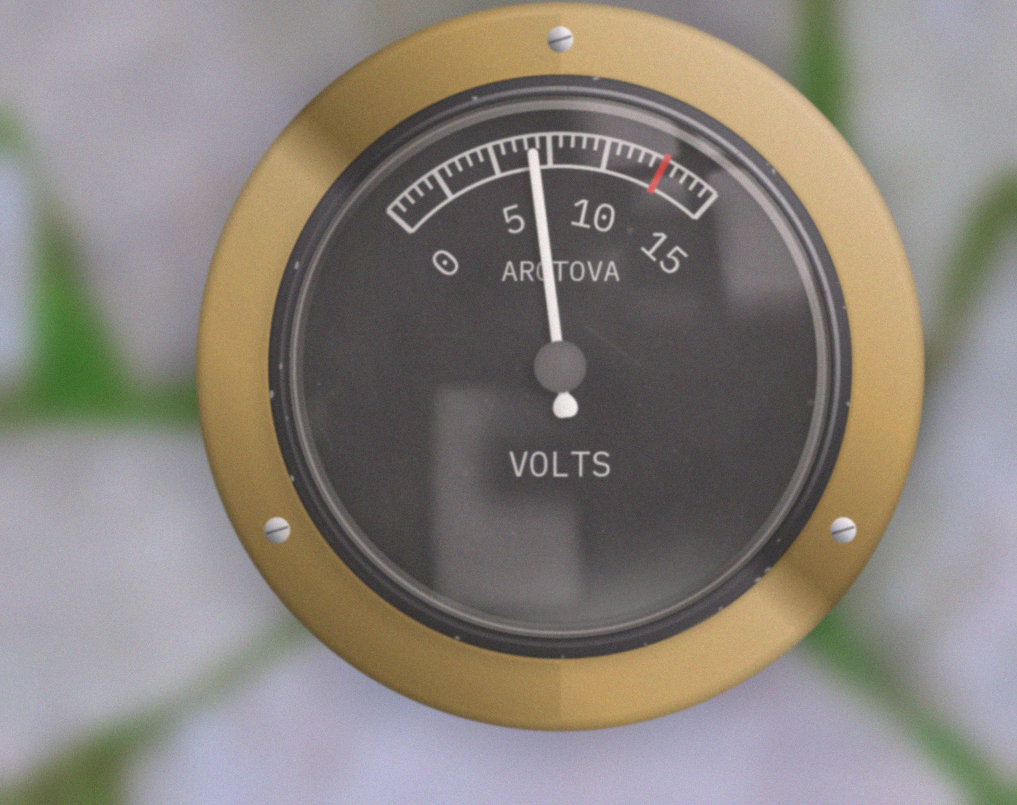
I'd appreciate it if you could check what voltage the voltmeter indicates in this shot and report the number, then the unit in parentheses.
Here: 6.75 (V)
